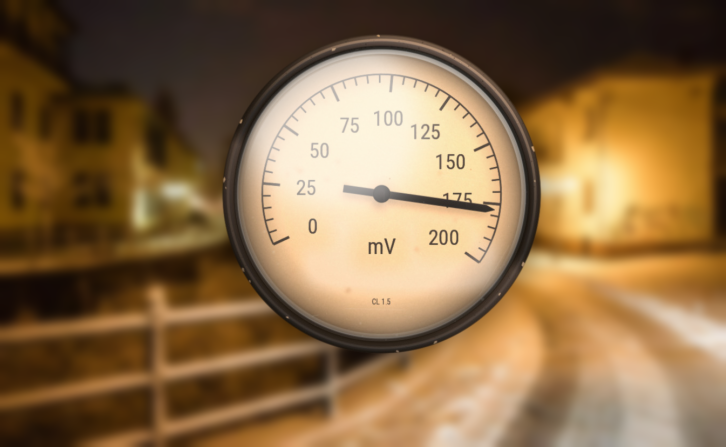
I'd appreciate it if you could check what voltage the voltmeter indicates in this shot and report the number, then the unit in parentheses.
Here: 177.5 (mV)
